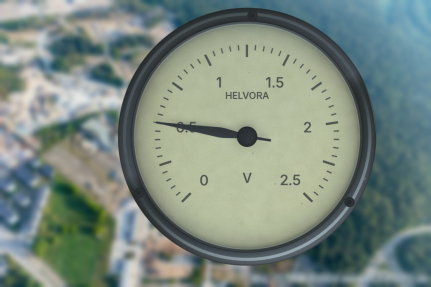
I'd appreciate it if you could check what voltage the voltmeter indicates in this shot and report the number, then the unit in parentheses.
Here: 0.5 (V)
